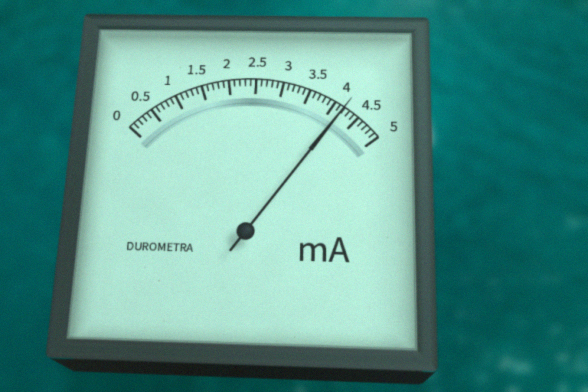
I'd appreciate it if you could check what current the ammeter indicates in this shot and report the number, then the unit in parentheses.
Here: 4.2 (mA)
